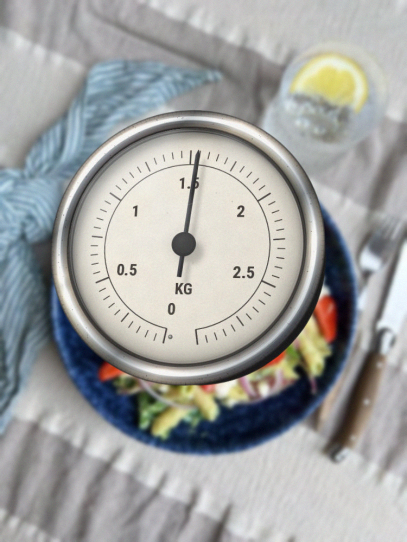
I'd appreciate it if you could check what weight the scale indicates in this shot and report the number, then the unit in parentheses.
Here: 1.55 (kg)
